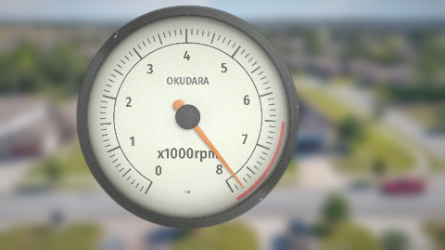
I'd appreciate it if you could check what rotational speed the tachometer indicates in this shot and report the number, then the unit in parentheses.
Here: 7800 (rpm)
